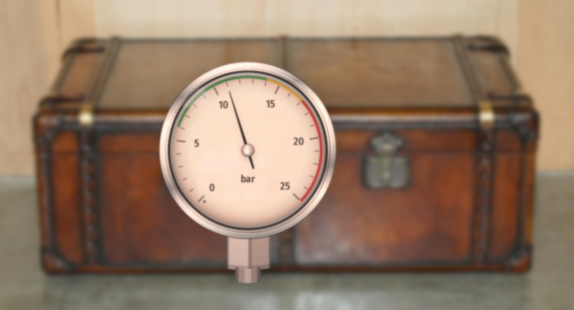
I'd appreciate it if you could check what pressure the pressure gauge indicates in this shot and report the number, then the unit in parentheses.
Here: 11 (bar)
